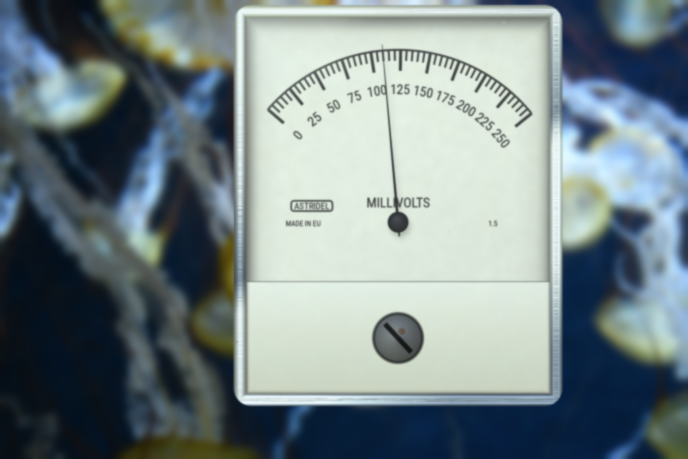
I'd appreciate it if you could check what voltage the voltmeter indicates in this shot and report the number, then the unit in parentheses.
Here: 110 (mV)
